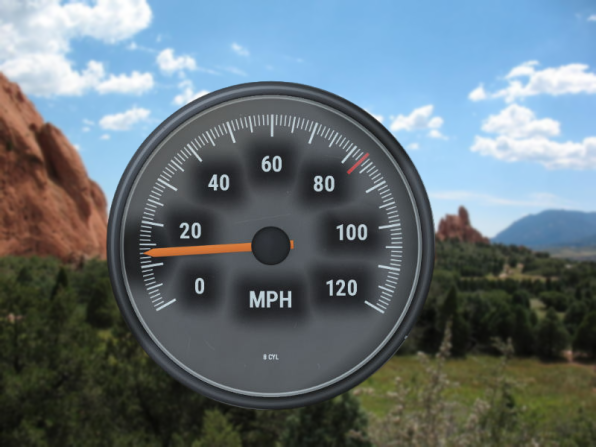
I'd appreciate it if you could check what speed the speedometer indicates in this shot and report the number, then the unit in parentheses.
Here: 13 (mph)
